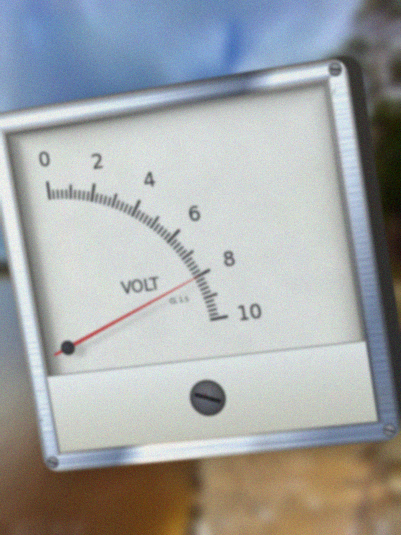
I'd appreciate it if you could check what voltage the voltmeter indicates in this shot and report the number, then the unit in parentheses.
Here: 8 (V)
